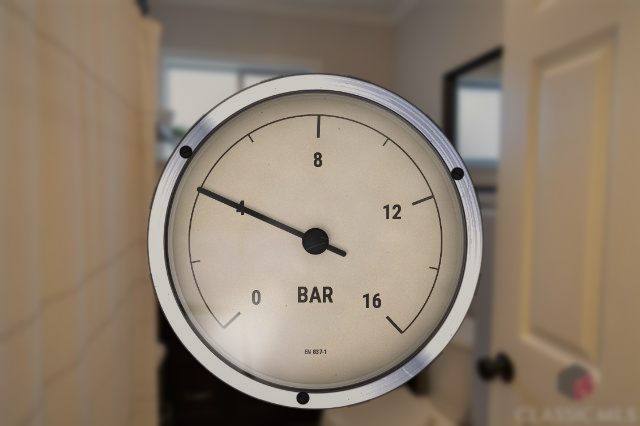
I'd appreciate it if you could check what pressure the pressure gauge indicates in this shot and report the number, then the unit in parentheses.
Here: 4 (bar)
